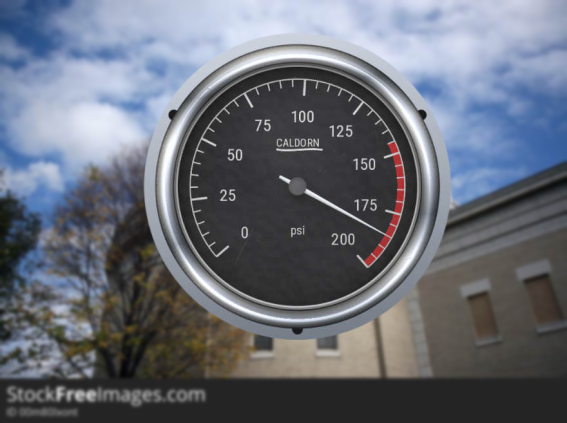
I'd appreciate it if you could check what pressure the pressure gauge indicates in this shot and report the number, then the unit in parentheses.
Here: 185 (psi)
